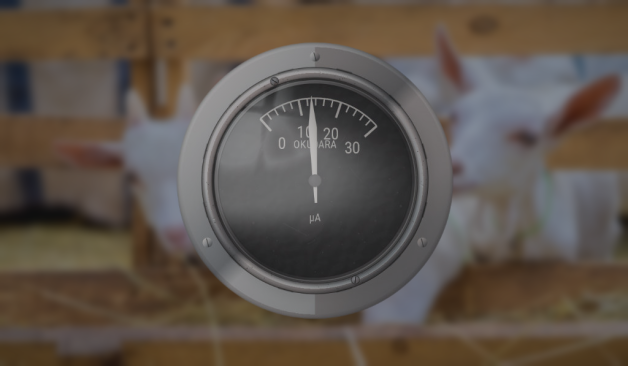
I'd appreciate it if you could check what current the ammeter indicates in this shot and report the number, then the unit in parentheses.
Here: 13 (µA)
